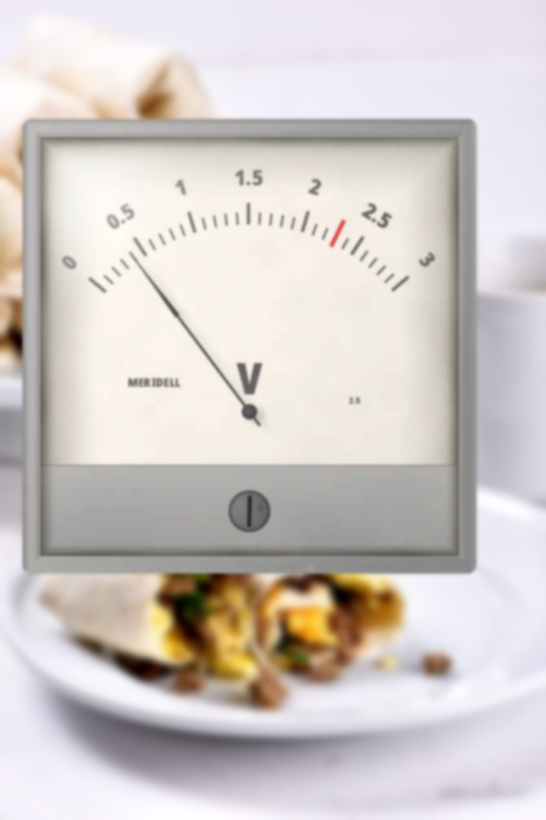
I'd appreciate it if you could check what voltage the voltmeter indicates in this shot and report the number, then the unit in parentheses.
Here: 0.4 (V)
